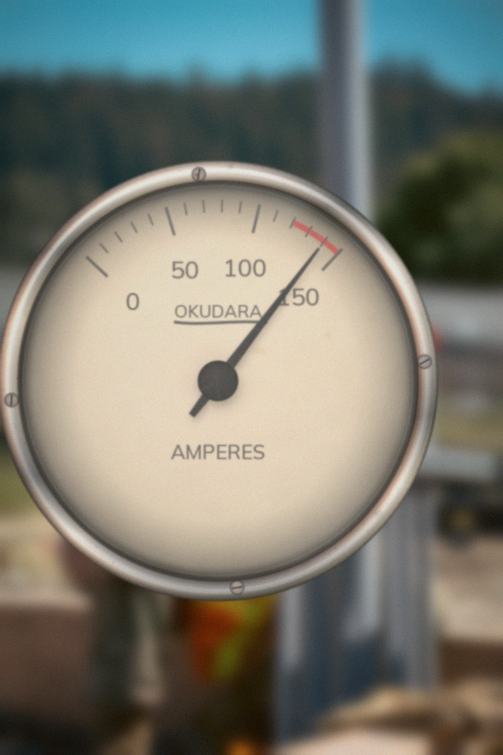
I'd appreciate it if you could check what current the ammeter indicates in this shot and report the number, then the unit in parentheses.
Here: 140 (A)
